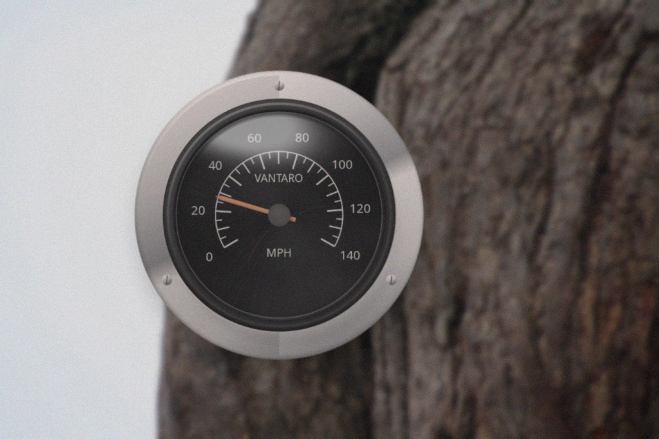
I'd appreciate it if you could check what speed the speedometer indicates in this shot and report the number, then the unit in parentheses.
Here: 27.5 (mph)
